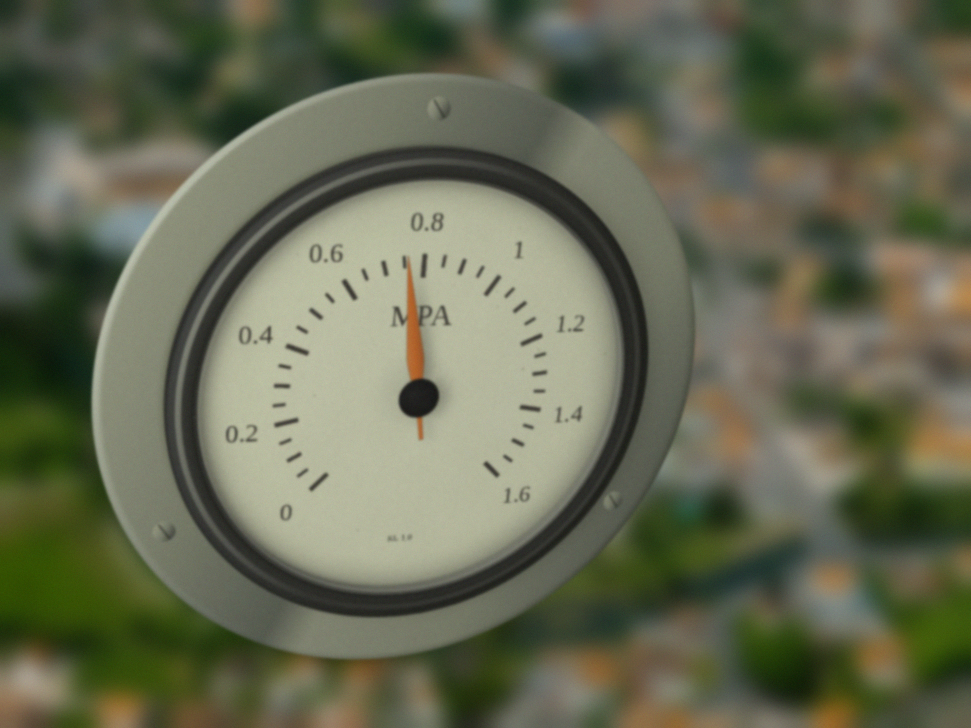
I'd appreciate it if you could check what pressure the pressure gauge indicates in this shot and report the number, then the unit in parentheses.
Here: 0.75 (MPa)
